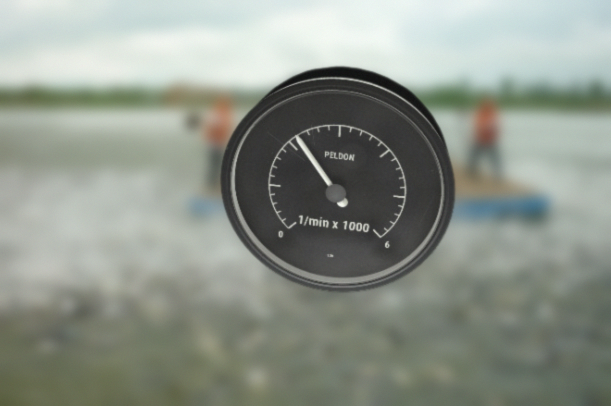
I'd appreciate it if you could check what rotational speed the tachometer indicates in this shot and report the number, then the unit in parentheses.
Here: 2200 (rpm)
